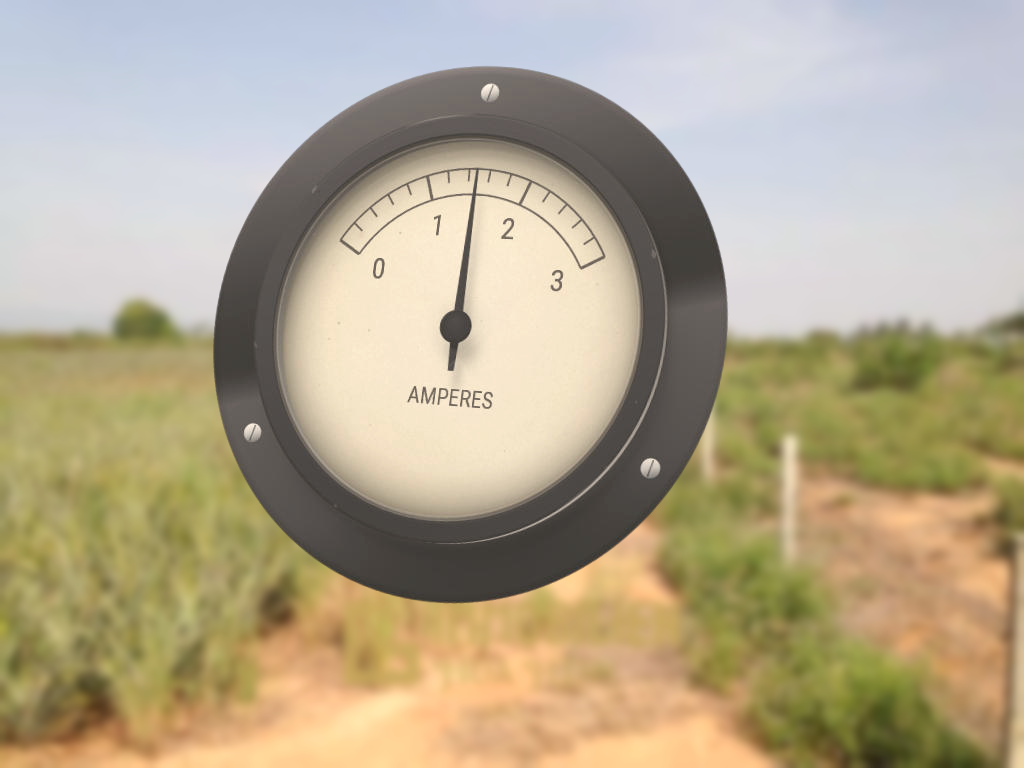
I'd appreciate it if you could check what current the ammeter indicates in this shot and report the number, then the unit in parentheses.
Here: 1.5 (A)
